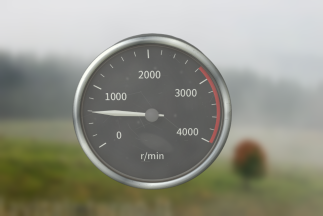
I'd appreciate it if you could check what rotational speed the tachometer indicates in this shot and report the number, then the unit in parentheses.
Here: 600 (rpm)
